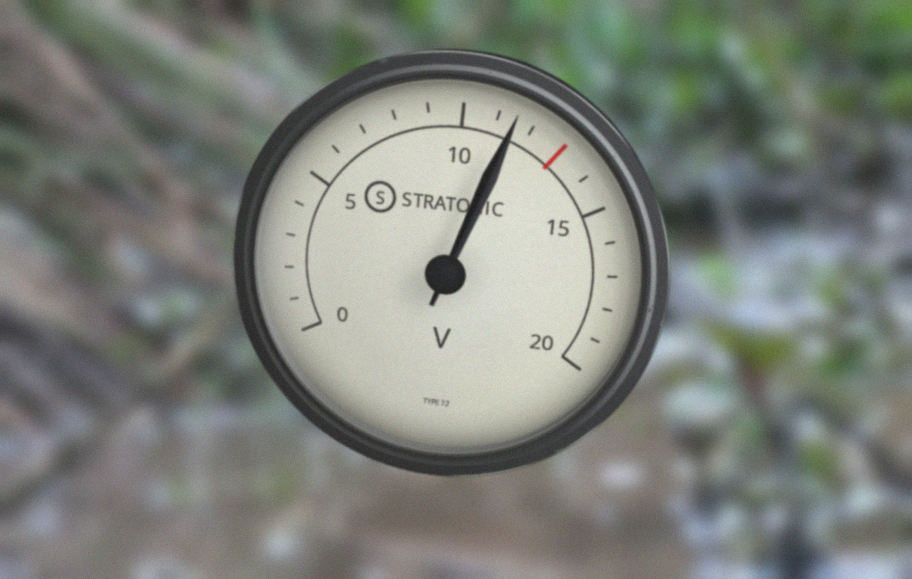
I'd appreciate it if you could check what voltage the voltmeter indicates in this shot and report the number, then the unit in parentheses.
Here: 11.5 (V)
